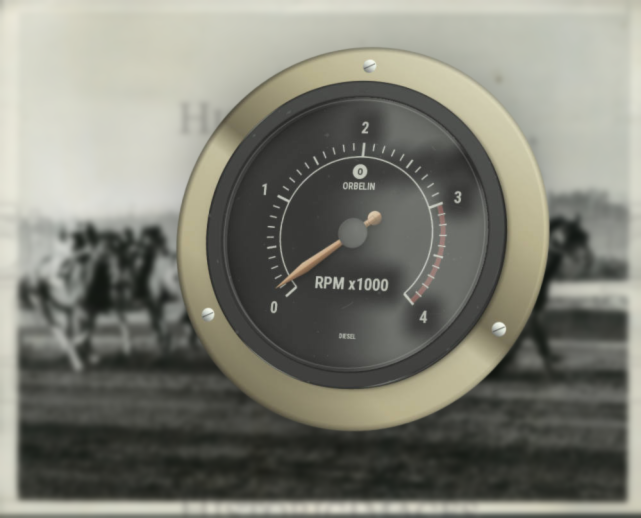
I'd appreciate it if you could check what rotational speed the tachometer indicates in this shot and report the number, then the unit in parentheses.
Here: 100 (rpm)
